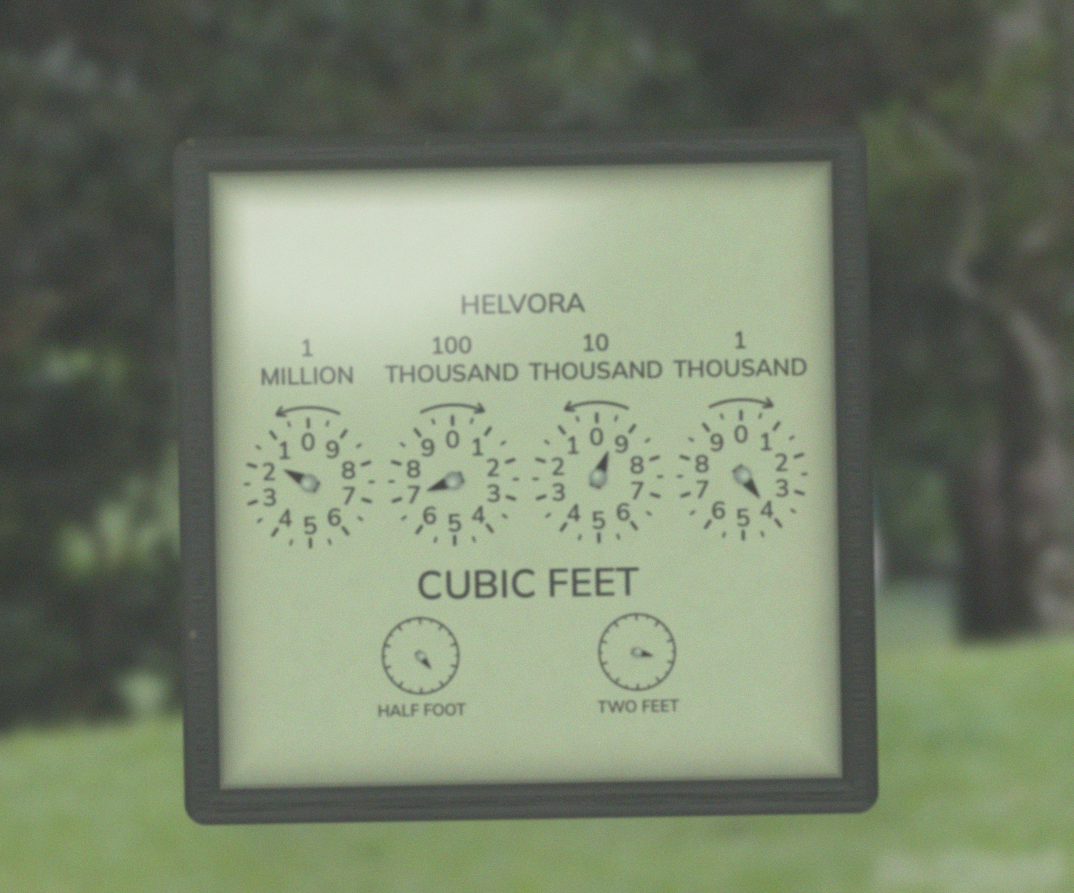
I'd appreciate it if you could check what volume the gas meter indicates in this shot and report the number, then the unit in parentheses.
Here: 169400 (ft³)
